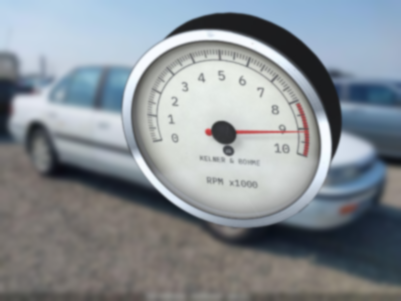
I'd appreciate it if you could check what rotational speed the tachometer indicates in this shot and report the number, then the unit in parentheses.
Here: 9000 (rpm)
